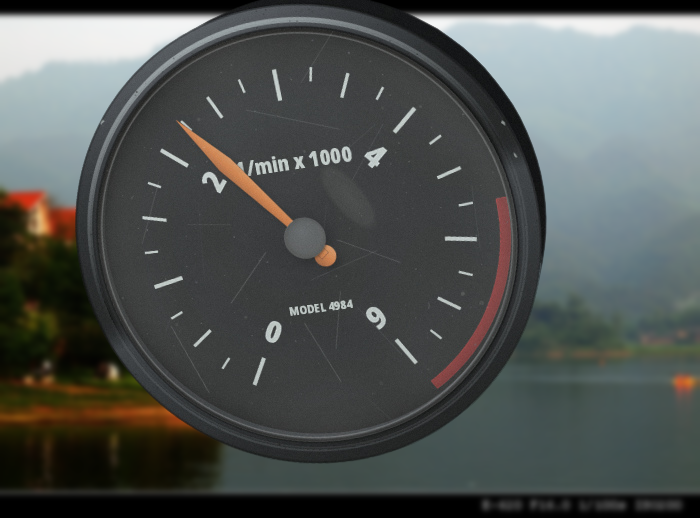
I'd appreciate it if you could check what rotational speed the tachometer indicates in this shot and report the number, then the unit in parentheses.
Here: 2250 (rpm)
